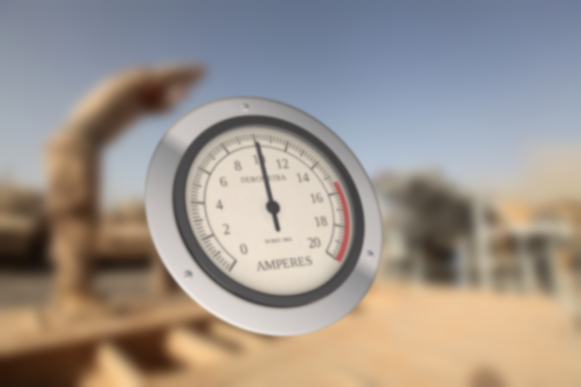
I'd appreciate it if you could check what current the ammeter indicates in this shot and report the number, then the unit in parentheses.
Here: 10 (A)
